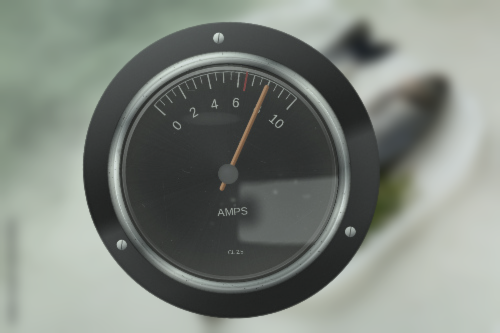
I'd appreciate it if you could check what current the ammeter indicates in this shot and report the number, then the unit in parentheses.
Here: 8 (A)
